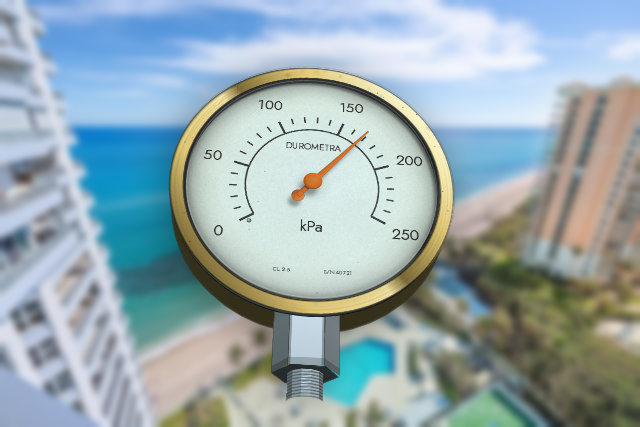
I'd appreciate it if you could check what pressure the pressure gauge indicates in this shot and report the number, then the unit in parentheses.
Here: 170 (kPa)
